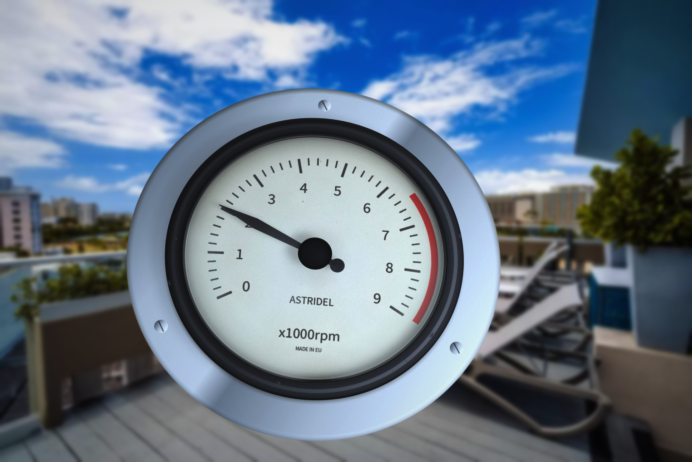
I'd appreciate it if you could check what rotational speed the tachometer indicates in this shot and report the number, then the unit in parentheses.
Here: 2000 (rpm)
